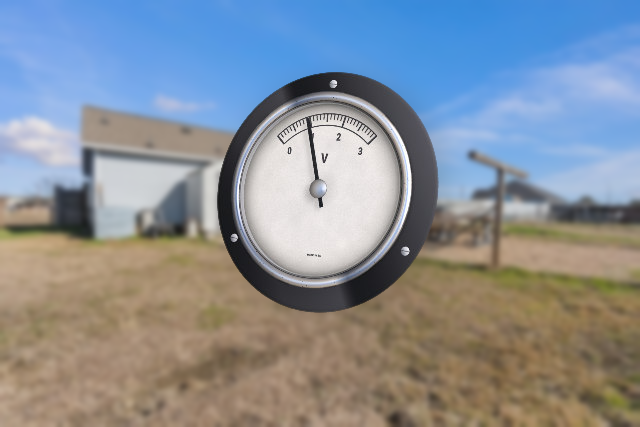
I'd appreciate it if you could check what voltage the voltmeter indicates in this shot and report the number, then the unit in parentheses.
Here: 1 (V)
